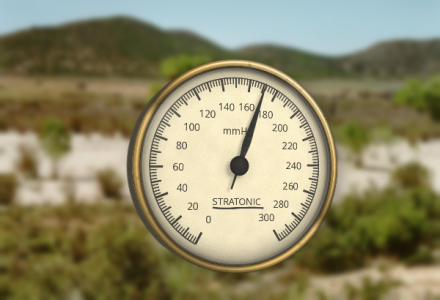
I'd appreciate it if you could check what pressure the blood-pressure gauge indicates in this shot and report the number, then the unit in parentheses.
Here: 170 (mmHg)
